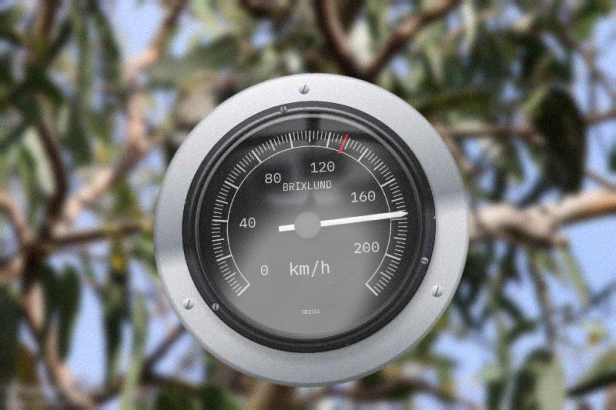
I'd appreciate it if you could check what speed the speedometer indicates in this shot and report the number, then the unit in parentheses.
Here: 178 (km/h)
